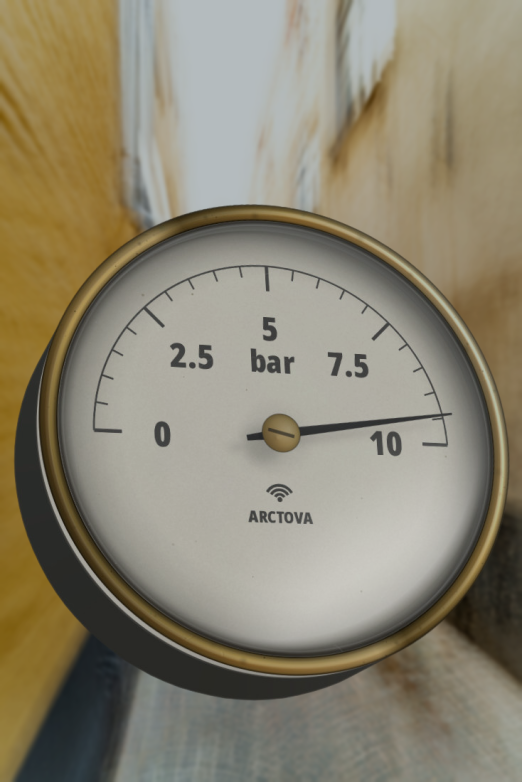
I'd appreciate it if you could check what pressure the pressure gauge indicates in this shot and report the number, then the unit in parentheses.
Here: 9.5 (bar)
